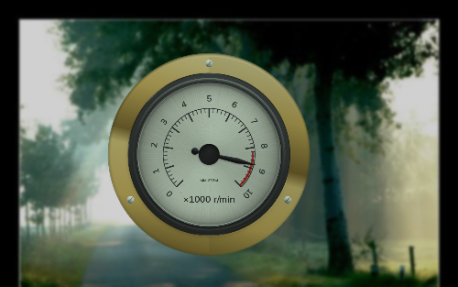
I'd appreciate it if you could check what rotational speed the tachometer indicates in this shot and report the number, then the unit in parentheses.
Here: 8800 (rpm)
